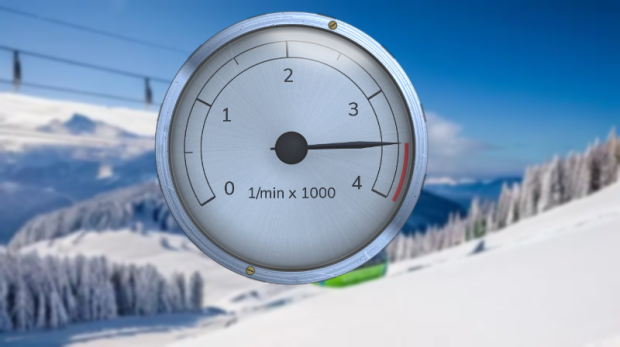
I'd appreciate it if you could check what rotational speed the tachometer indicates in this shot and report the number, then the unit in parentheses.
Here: 3500 (rpm)
